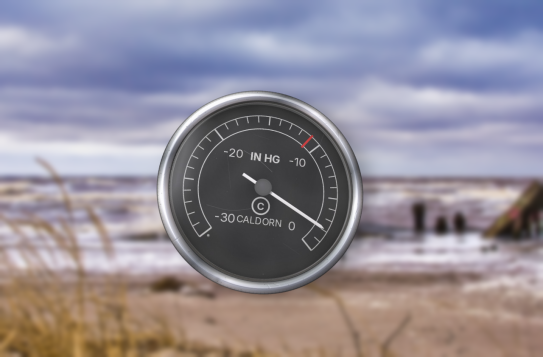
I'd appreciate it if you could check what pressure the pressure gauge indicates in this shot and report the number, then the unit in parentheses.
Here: -2 (inHg)
